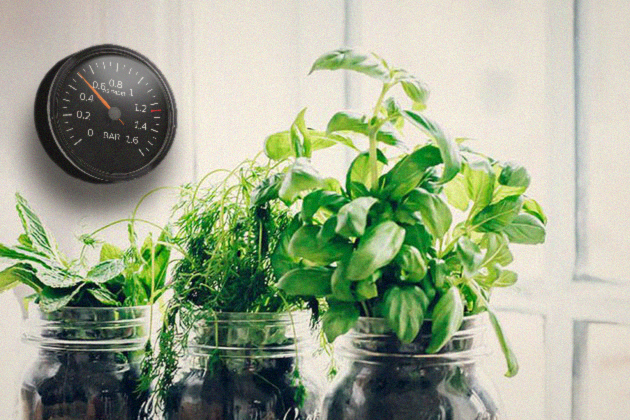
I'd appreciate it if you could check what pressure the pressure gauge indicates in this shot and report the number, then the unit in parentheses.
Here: 0.5 (bar)
